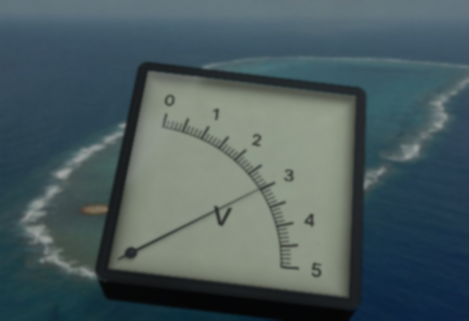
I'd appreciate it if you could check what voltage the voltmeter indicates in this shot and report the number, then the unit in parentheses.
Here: 3 (V)
